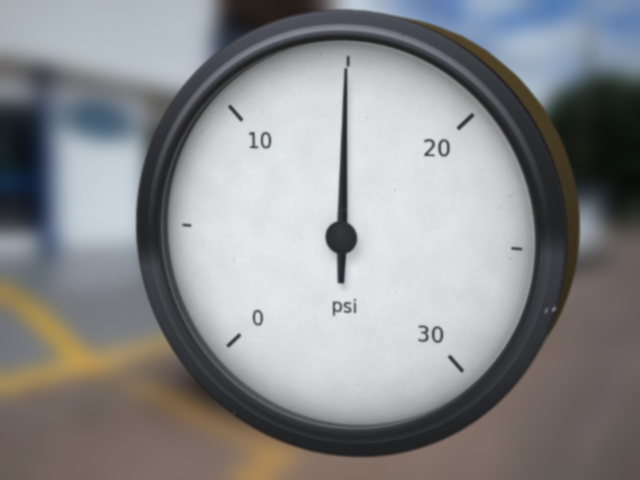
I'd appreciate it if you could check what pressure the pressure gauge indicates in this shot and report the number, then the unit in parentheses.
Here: 15 (psi)
